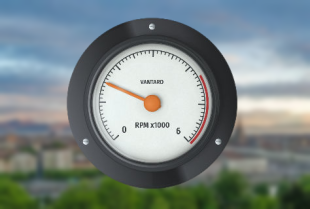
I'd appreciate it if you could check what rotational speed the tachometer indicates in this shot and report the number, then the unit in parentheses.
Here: 1500 (rpm)
